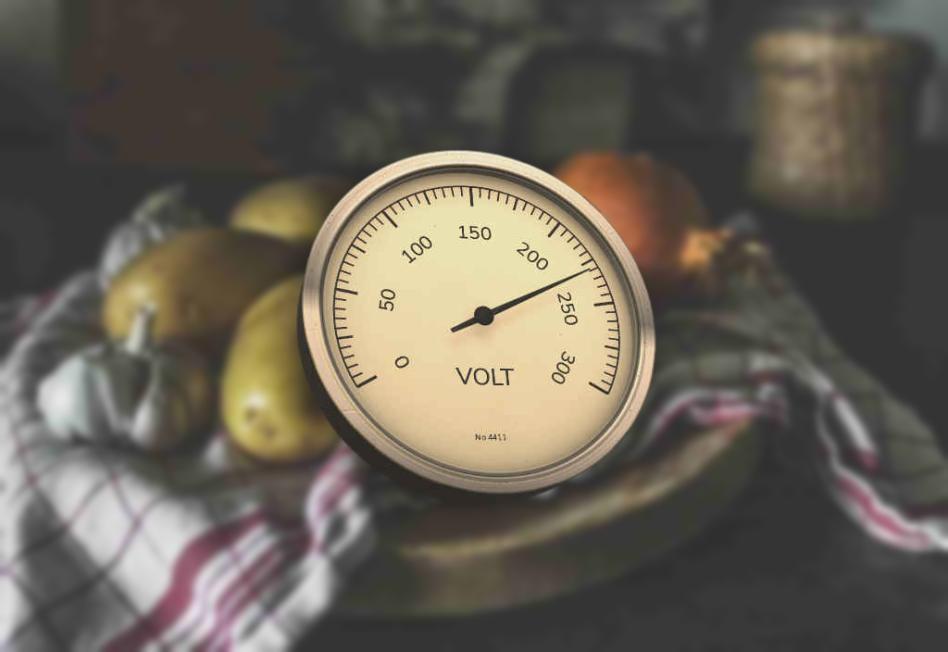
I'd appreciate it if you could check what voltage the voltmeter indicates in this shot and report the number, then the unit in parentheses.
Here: 230 (V)
